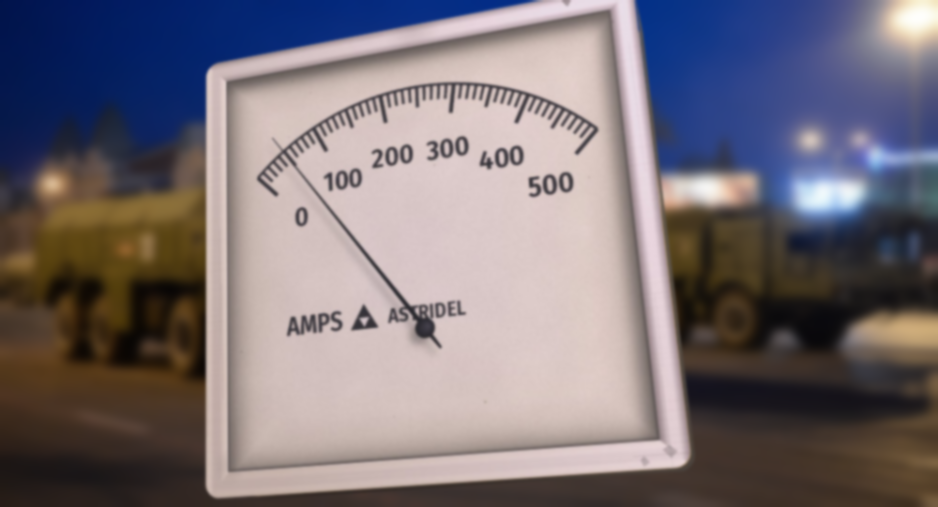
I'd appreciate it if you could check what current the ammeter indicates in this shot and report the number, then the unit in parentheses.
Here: 50 (A)
